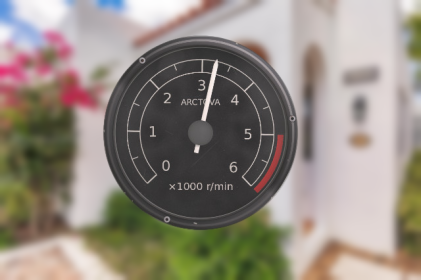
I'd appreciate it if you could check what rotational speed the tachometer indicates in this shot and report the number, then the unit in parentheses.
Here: 3250 (rpm)
